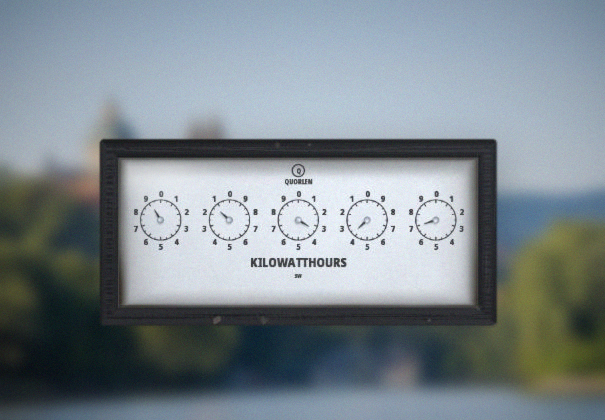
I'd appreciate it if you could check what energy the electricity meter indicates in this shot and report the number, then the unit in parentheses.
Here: 91337 (kWh)
